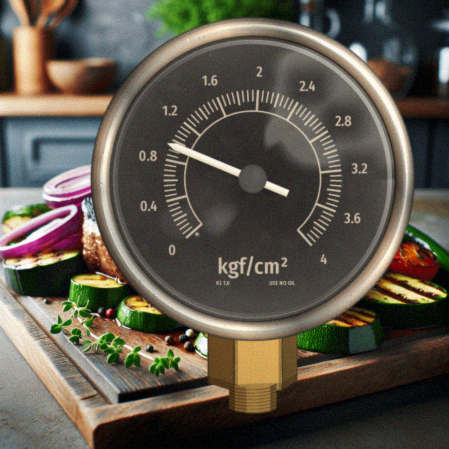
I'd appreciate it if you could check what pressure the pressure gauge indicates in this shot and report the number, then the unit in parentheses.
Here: 0.95 (kg/cm²)
